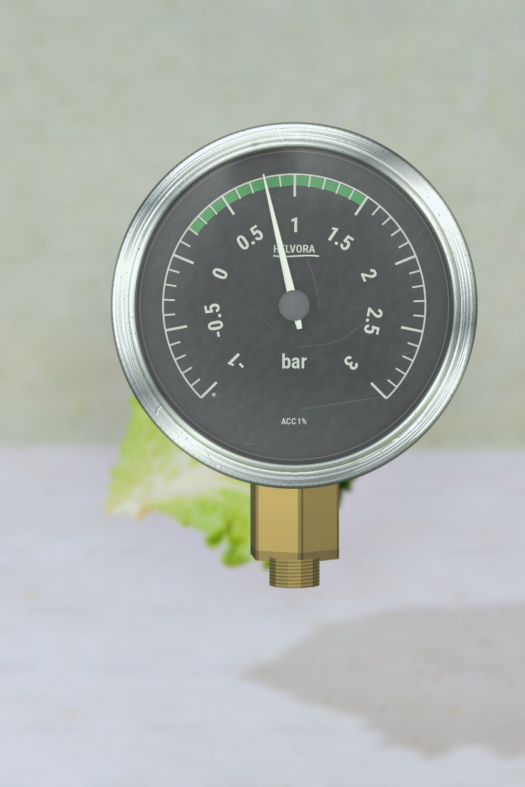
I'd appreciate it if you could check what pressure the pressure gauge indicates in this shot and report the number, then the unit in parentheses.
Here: 0.8 (bar)
